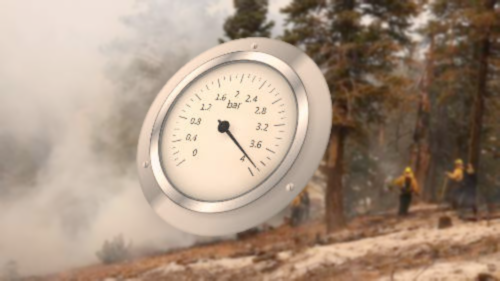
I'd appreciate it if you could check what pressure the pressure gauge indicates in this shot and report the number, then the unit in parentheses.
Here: 3.9 (bar)
